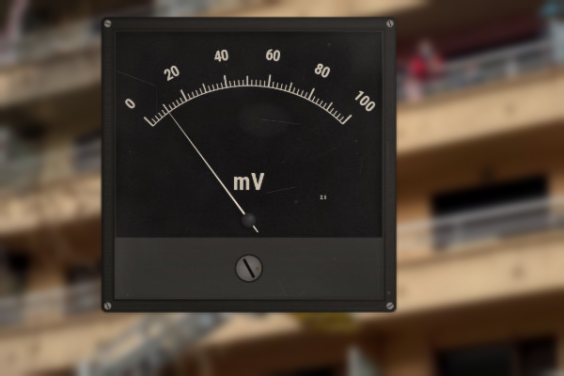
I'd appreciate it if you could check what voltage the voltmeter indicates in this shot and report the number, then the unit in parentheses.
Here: 10 (mV)
